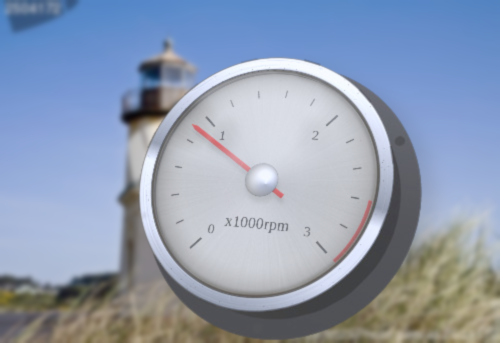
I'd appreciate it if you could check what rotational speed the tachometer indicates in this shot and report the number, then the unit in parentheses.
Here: 900 (rpm)
